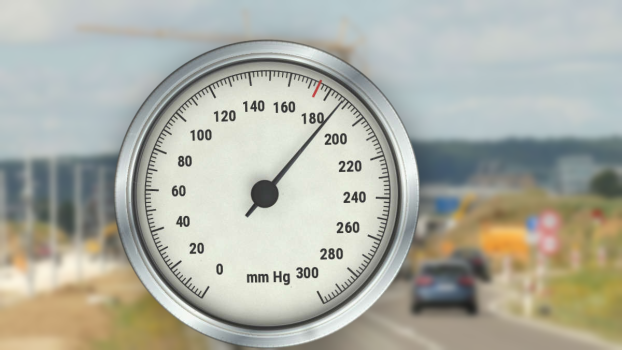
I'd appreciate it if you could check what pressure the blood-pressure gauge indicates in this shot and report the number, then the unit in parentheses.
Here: 188 (mmHg)
